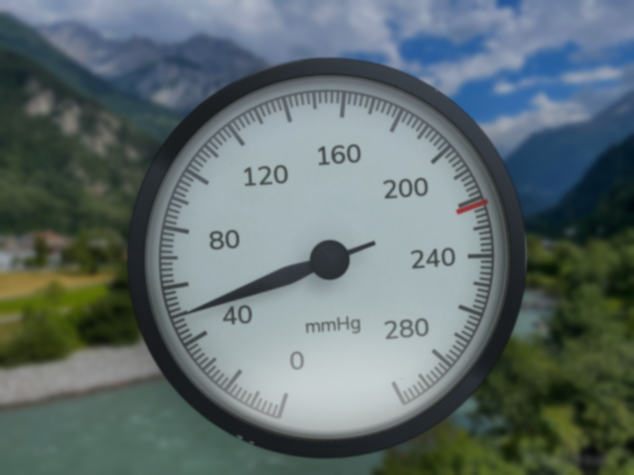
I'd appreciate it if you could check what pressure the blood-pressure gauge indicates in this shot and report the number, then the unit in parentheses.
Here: 50 (mmHg)
